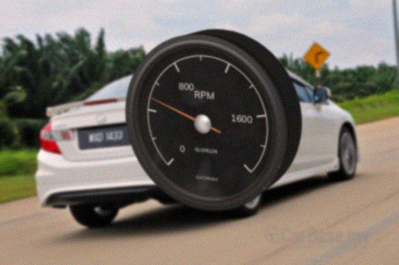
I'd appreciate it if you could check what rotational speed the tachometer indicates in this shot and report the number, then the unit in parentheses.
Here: 500 (rpm)
